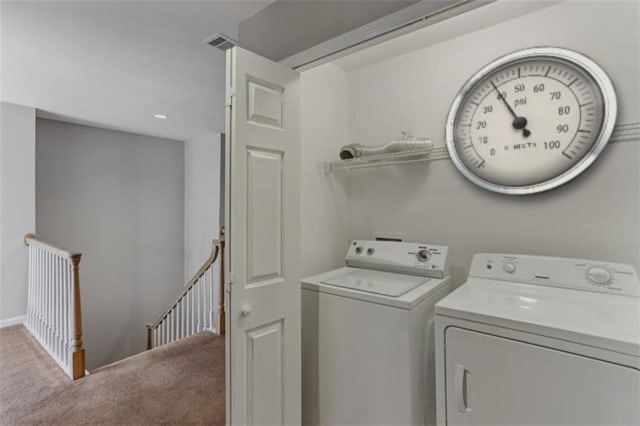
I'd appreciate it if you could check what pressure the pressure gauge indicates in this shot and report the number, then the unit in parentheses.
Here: 40 (psi)
